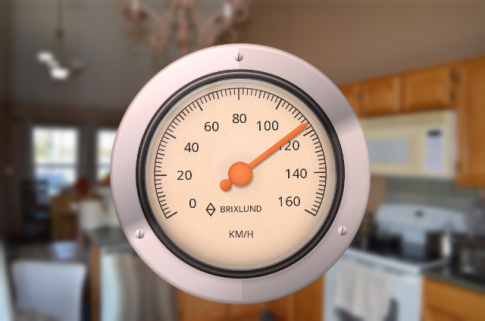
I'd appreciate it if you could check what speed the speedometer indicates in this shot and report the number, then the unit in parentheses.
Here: 116 (km/h)
